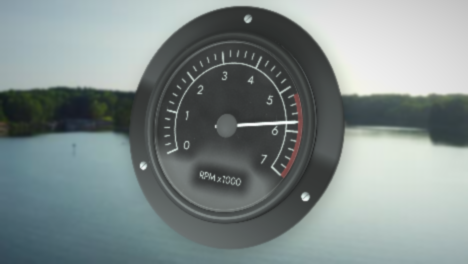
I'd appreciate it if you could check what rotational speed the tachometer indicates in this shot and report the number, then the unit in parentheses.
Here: 5800 (rpm)
